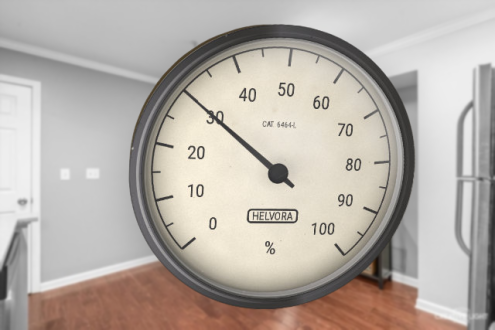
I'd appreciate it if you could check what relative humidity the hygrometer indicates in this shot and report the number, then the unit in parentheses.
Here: 30 (%)
